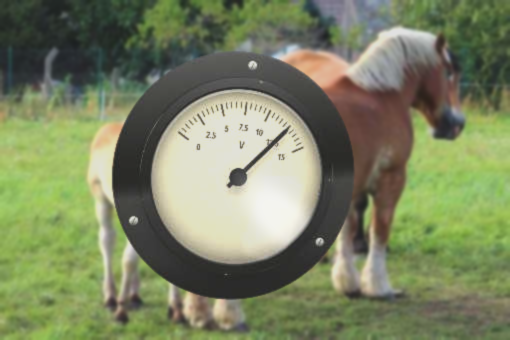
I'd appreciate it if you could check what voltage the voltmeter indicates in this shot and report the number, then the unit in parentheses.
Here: 12.5 (V)
